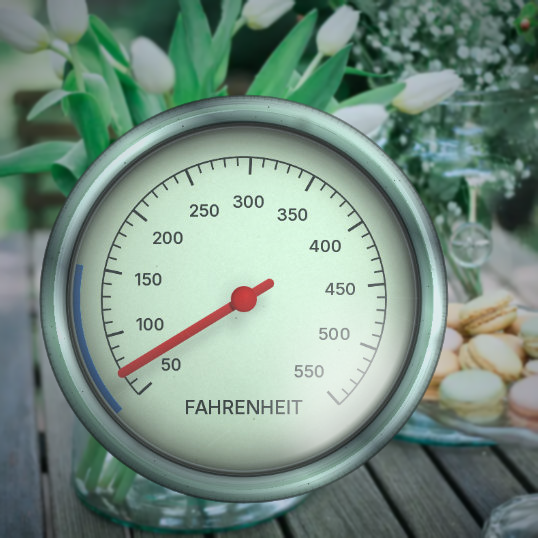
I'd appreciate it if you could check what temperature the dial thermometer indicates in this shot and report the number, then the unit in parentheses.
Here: 70 (°F)
